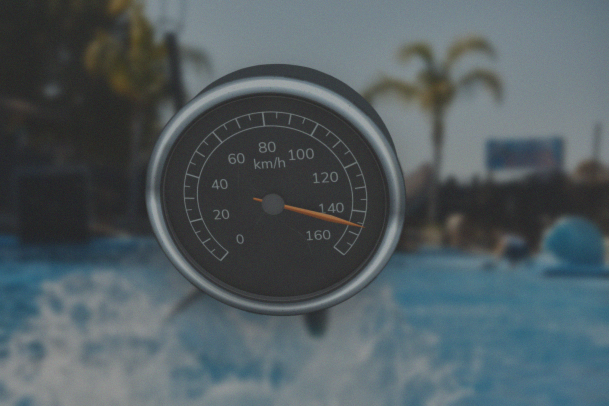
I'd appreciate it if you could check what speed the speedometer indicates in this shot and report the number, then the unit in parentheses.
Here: 145 (km/h)
